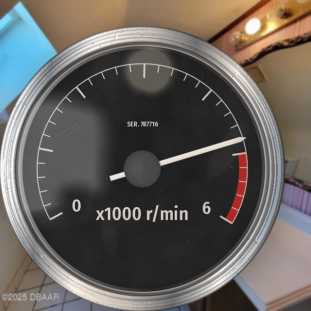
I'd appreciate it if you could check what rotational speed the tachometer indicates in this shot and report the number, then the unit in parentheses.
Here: 4800 (rpm)
